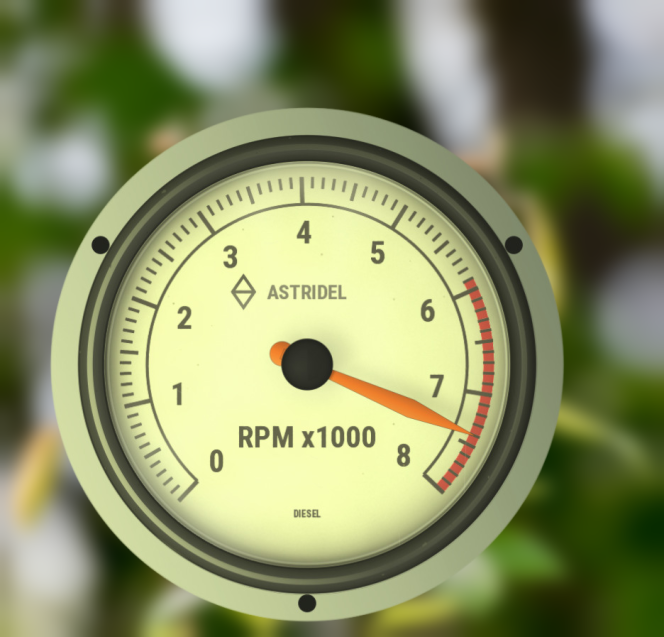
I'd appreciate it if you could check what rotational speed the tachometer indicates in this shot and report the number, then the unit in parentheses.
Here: 7400 (rpm)
